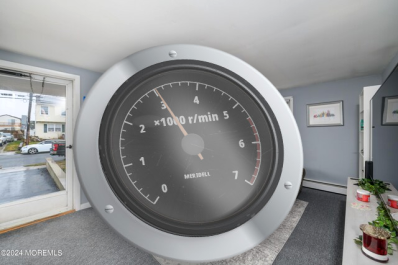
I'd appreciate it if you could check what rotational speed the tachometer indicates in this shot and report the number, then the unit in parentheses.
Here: 3000 (rpm)
